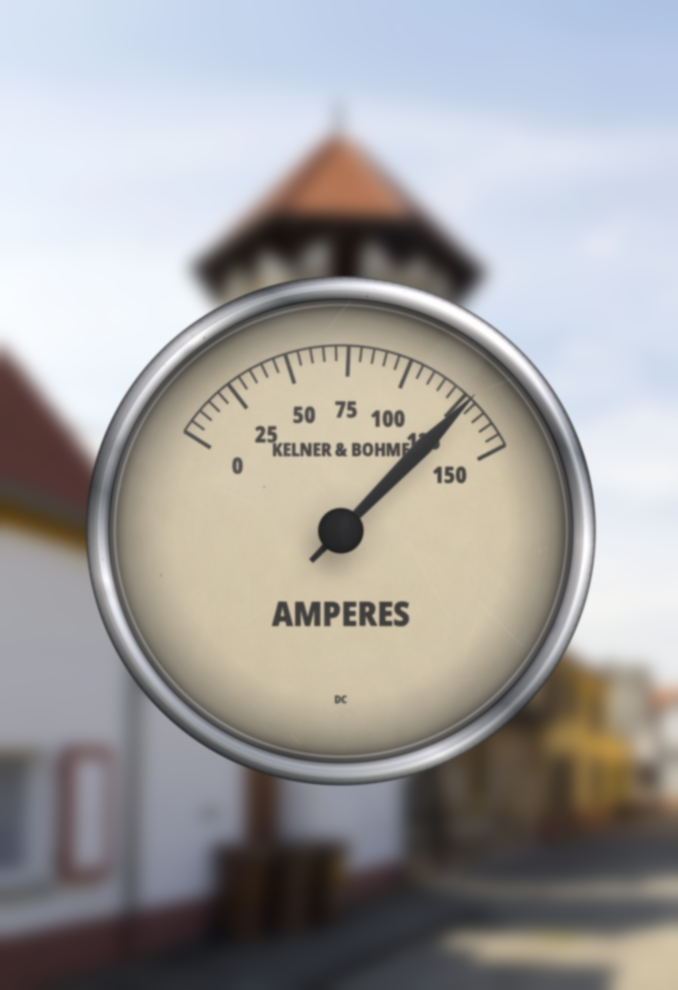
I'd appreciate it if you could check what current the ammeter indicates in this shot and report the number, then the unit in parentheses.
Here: 127.5 (A)
